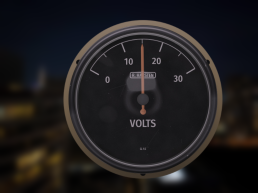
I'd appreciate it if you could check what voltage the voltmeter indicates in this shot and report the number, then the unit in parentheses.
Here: 15 (V)
